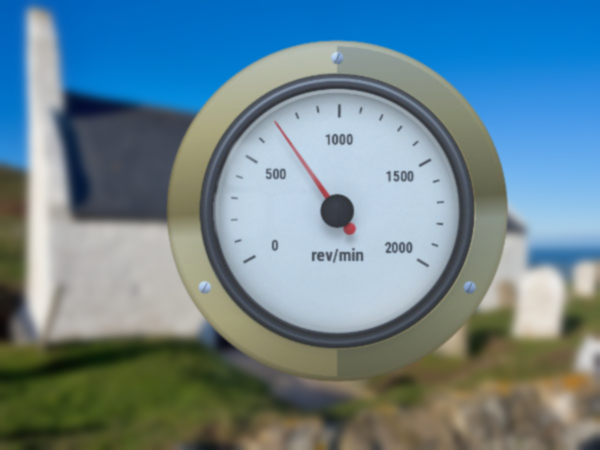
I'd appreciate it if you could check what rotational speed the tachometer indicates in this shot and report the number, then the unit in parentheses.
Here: 700 (rpm)
